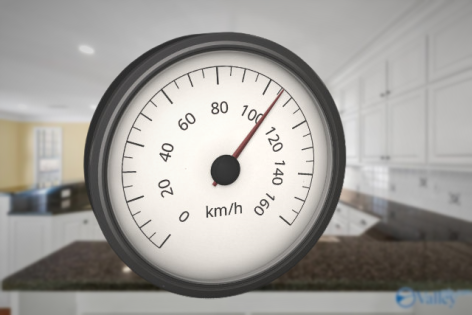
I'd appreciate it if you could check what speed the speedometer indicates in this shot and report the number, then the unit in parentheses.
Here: 105 (km/h)
